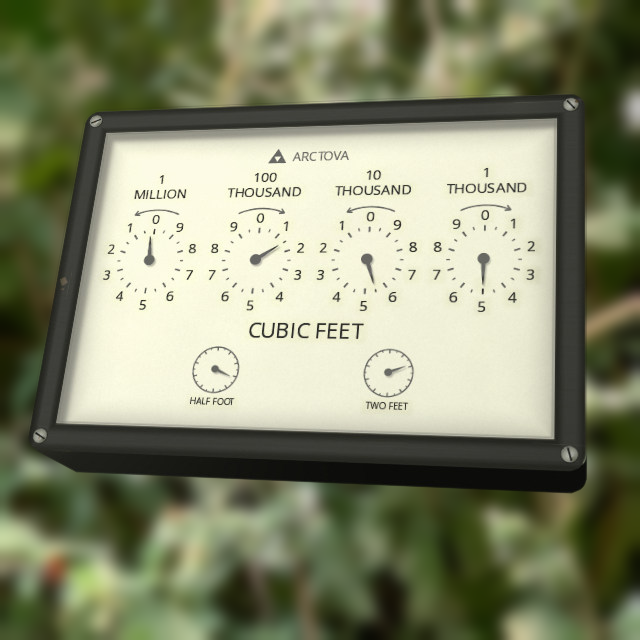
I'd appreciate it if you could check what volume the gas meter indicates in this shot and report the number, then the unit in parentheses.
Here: 15500 (ft³)
